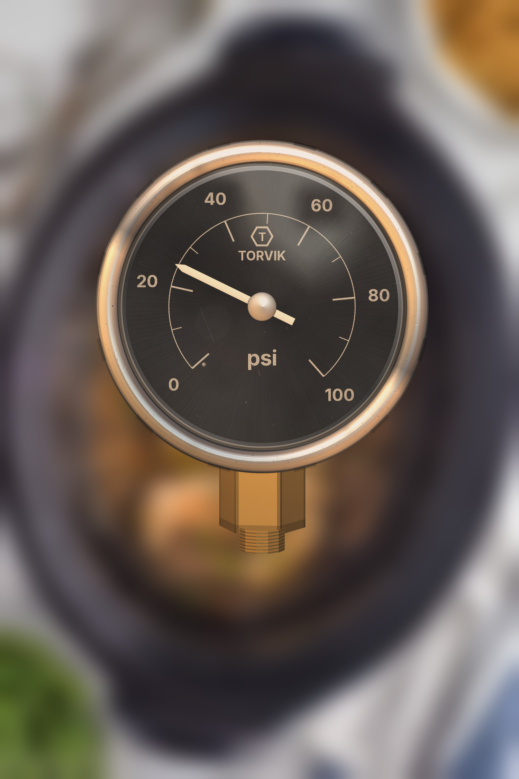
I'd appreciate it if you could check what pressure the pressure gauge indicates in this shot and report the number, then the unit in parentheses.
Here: 25 (psi)
